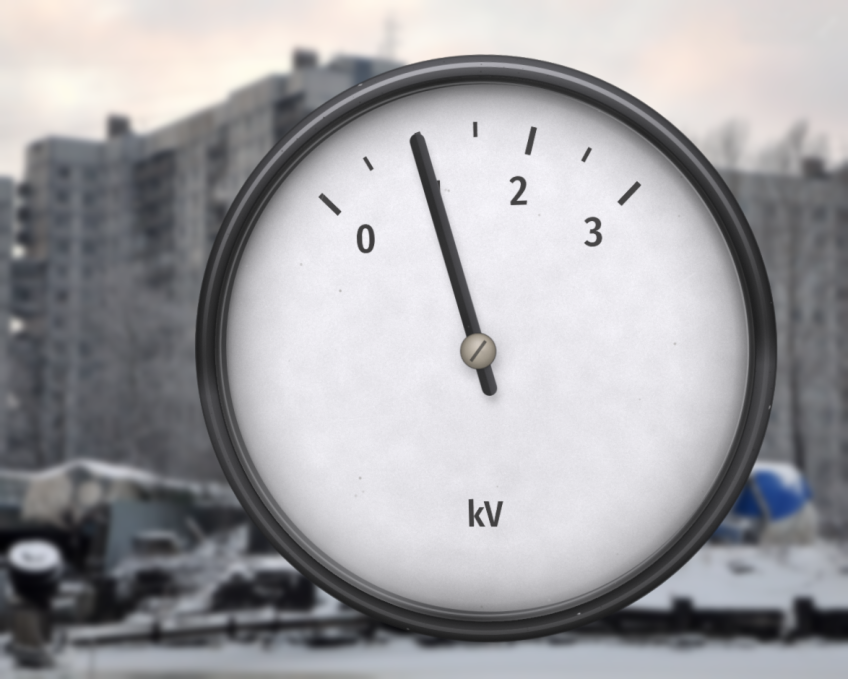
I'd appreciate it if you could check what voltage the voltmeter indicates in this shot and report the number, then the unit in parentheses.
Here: 1 (kV)
